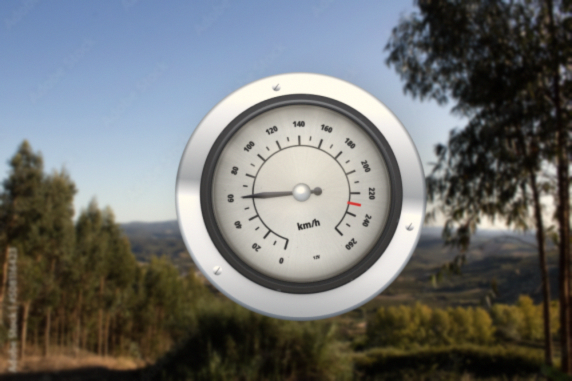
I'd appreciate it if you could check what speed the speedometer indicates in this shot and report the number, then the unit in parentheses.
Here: 60 (km/h)
